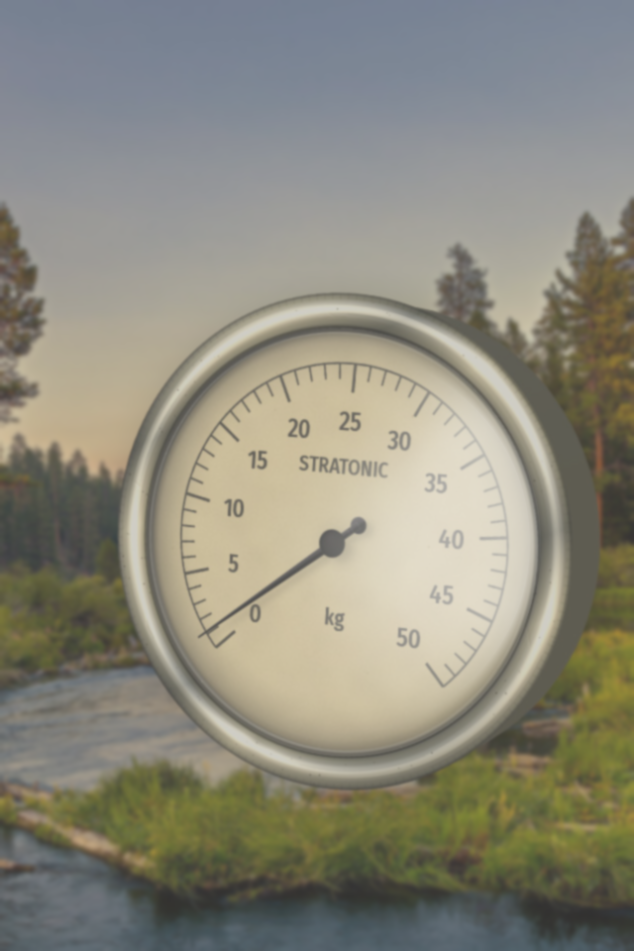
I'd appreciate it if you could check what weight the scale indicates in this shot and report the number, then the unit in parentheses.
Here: 1 (kg)
